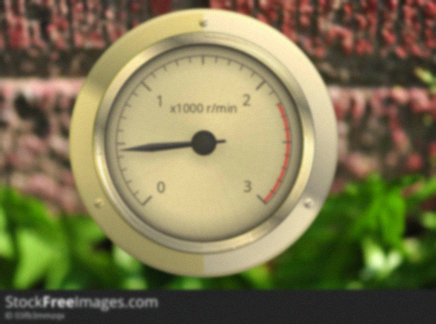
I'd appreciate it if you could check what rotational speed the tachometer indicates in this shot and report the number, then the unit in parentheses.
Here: 450 (rpm)
